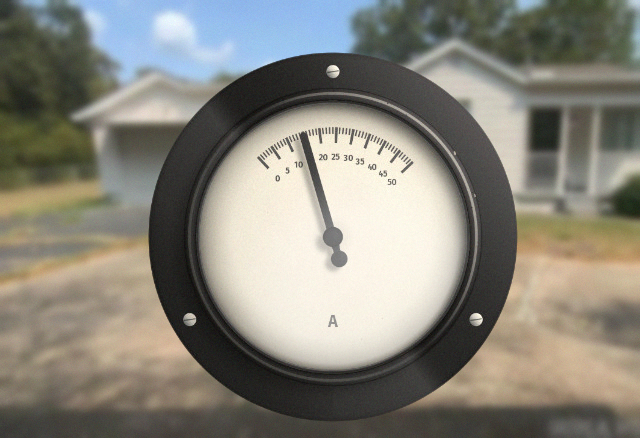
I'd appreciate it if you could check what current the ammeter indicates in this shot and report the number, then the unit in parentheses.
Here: 15 (A)
